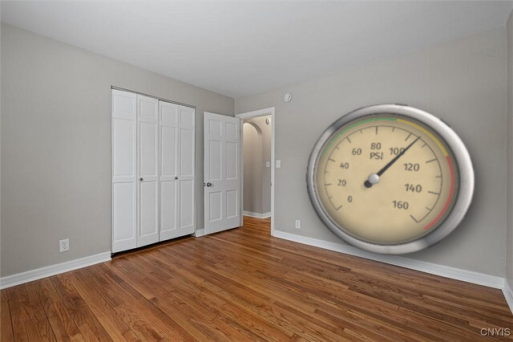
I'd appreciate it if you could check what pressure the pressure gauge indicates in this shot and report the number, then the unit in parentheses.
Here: 105 (psi)
